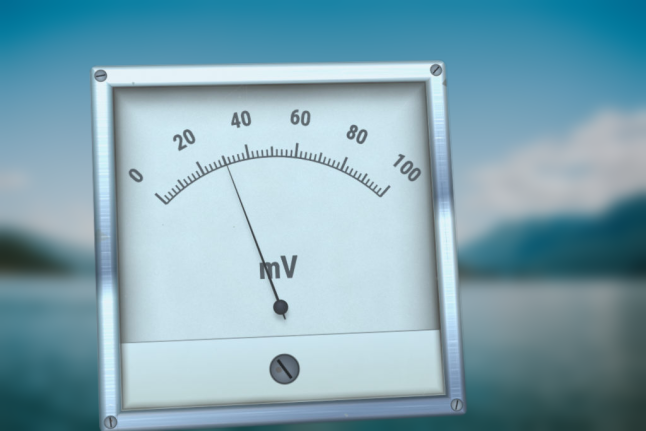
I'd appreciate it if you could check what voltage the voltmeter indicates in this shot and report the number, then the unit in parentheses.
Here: 30 (mV)
